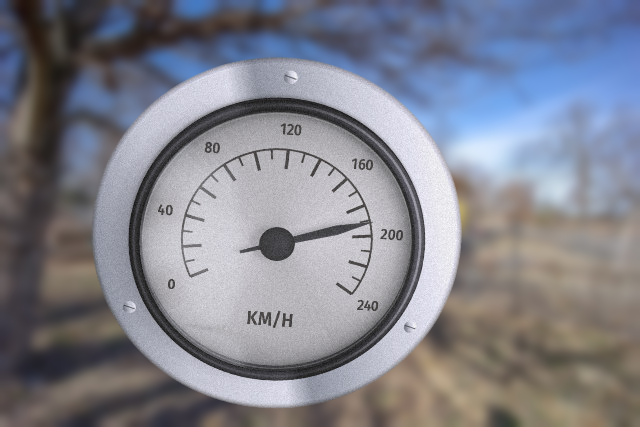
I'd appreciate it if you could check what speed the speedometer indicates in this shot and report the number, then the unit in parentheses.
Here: 190 (km/h)
